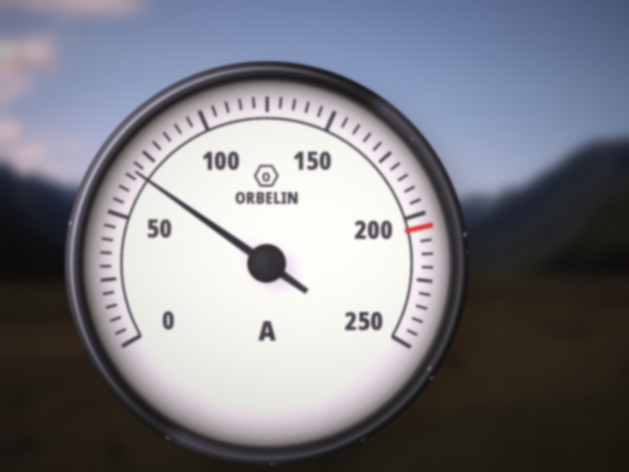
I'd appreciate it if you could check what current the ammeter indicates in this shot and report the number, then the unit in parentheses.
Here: 67.5 (A)
